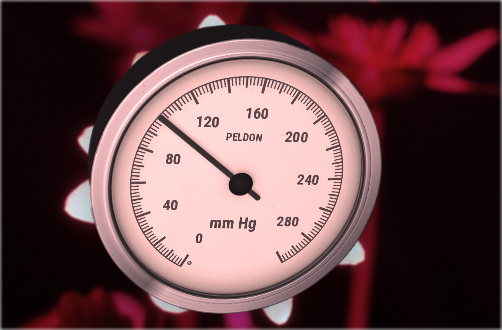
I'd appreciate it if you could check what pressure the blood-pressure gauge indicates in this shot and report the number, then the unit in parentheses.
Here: 100 (mmHg)
